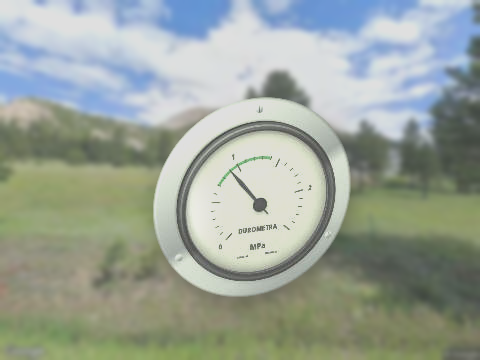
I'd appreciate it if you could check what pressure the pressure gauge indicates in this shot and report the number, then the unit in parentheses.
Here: 0.9 (MPa)
